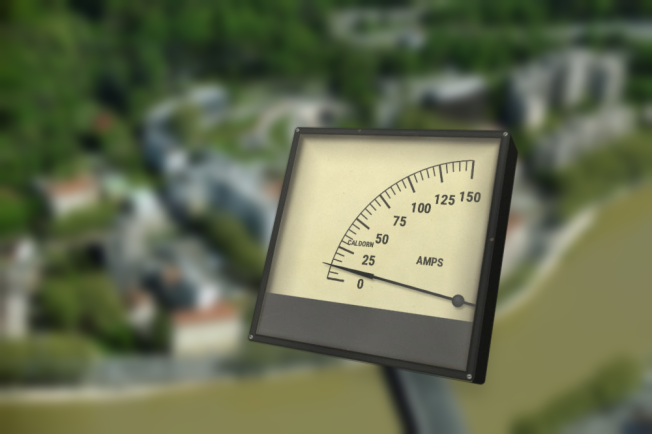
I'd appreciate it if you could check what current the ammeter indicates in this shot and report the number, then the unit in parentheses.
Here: 10 (A)
